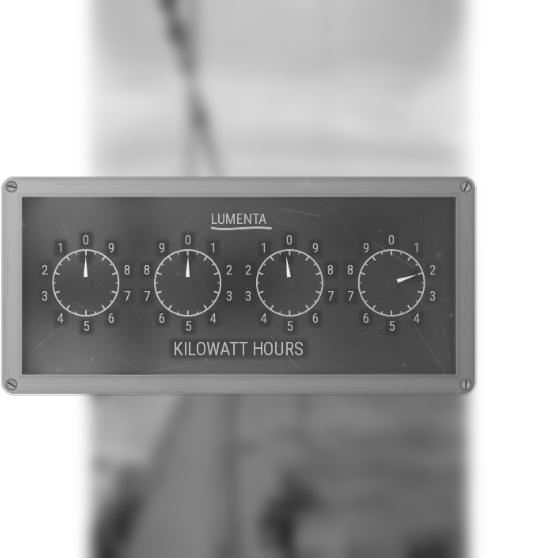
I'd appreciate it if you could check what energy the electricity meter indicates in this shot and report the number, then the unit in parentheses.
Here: 2 (kWh)
